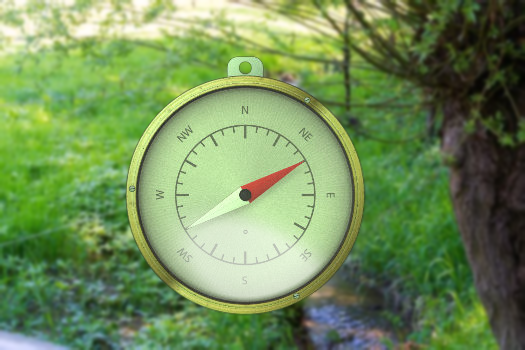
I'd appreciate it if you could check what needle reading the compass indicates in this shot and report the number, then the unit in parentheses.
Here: 60 (°)
